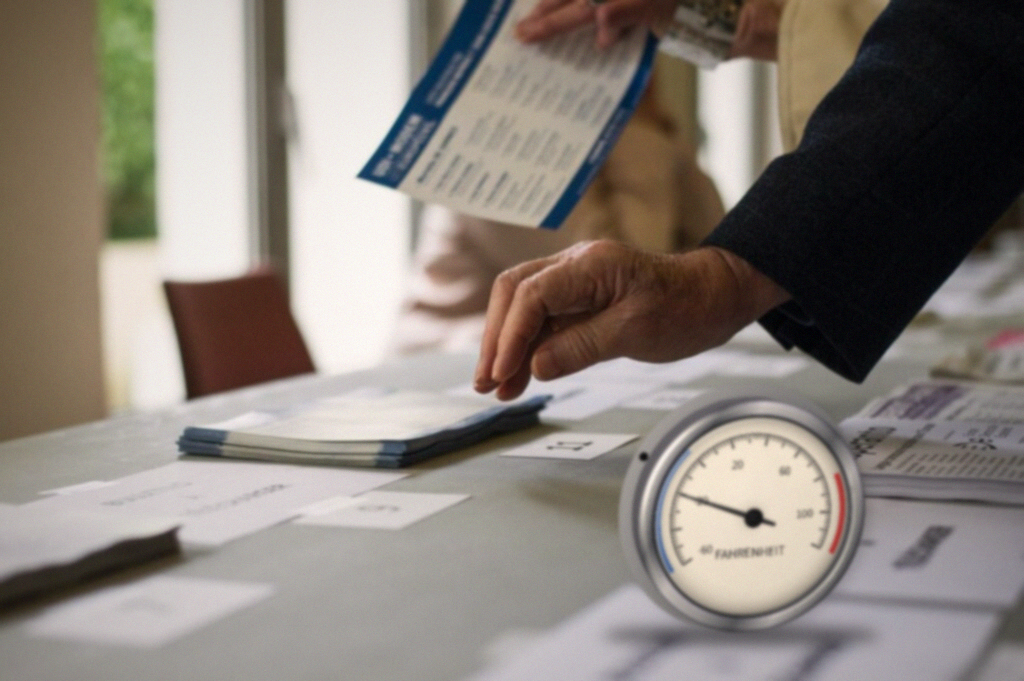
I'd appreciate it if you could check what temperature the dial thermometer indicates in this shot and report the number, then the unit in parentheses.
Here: -20 (°F)
